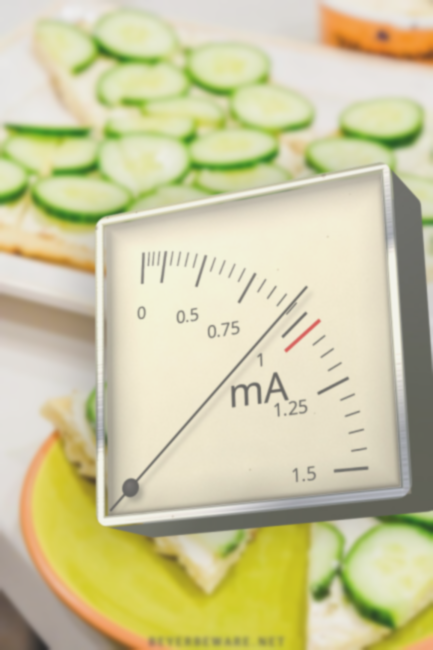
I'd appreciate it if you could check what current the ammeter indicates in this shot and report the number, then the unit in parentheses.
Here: 0.95 (mA)
